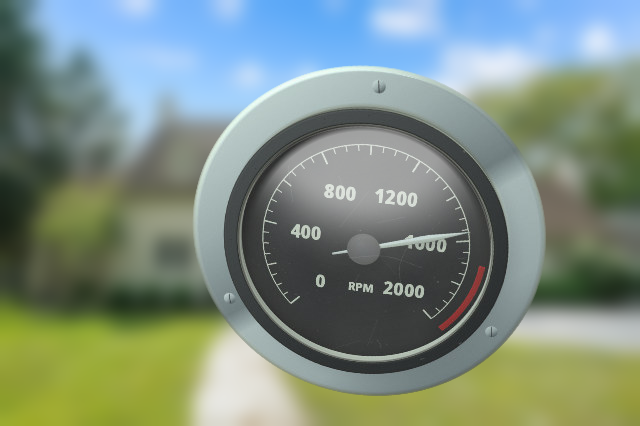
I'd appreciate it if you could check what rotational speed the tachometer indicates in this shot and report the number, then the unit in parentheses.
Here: 1550 (rpm)
